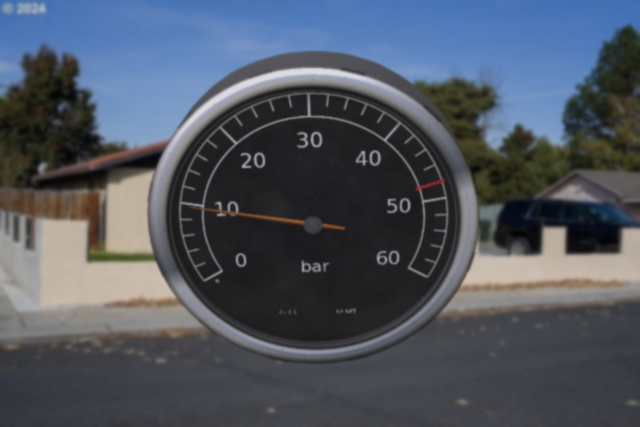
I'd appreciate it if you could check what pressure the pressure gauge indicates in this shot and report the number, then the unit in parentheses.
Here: 10 (bar)
